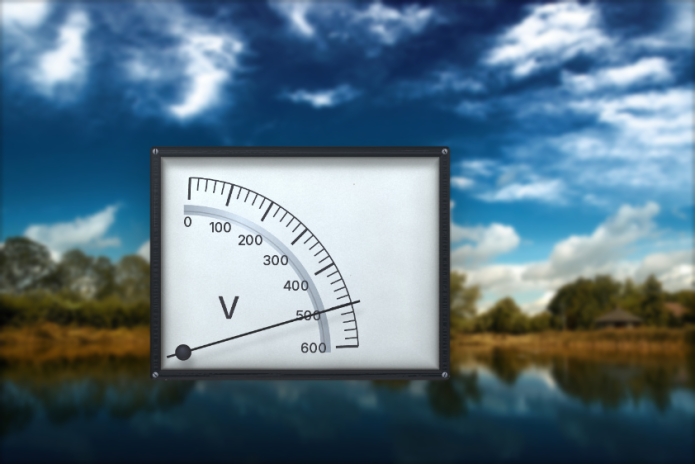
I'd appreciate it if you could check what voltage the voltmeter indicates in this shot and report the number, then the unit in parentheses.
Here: 500 (V)
